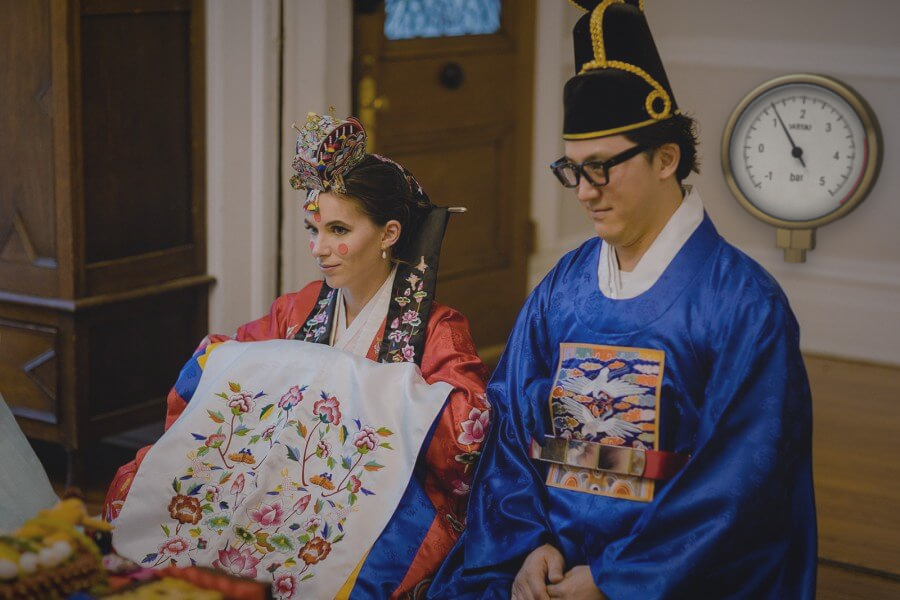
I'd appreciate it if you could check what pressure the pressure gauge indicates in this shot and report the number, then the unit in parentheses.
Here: 1.25 (bar)
